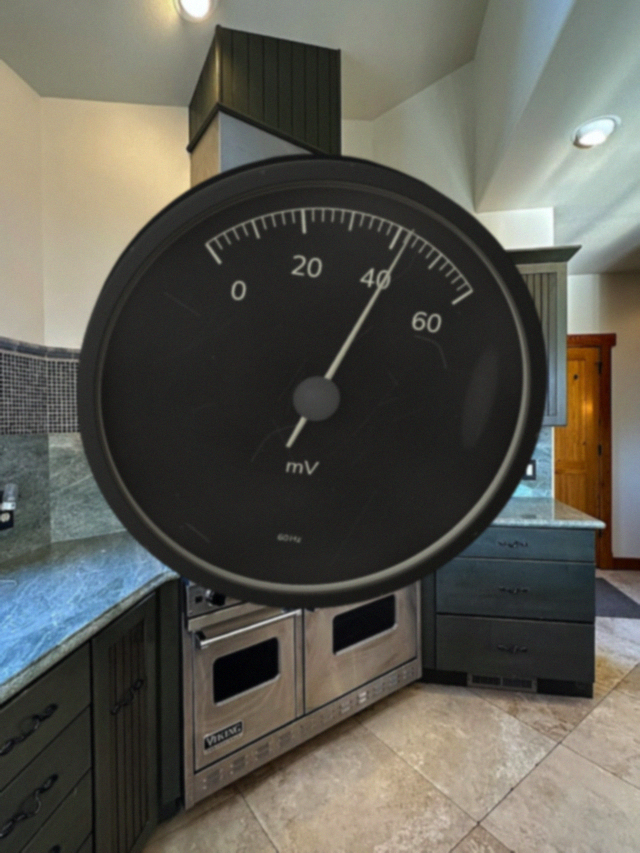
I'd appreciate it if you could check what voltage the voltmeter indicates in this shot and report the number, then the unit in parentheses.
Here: 42 (mV)
